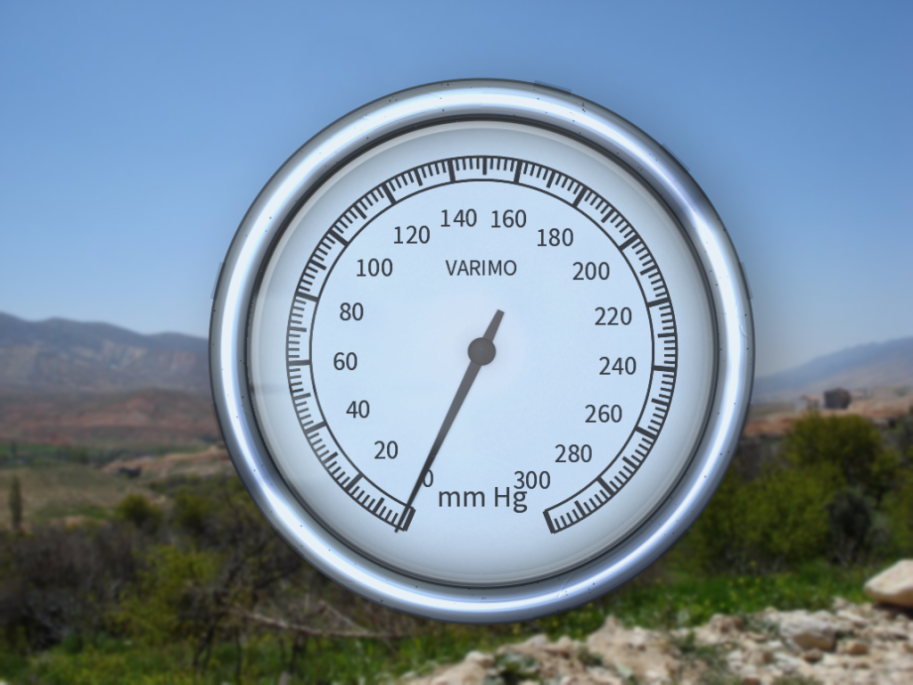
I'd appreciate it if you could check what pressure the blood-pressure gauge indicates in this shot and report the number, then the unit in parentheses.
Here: 2 (mmHg)
